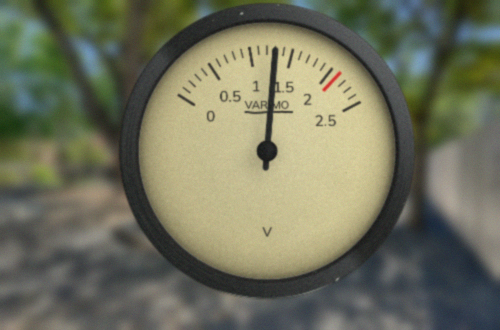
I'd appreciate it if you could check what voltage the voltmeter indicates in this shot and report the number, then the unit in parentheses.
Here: 1.3 (V)
